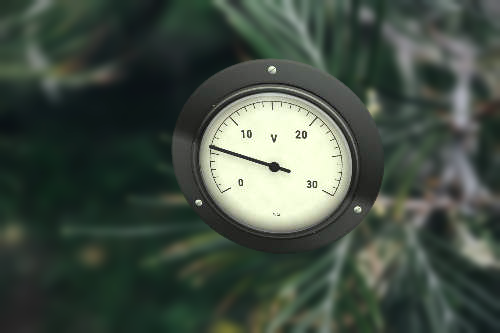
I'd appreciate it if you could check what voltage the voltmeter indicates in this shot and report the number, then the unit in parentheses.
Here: 6 (V)
